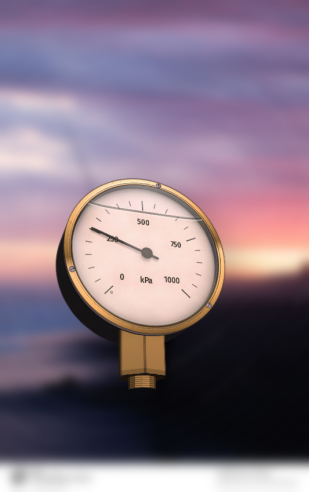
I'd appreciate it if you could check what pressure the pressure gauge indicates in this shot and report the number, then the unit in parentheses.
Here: 250 (kPa)
